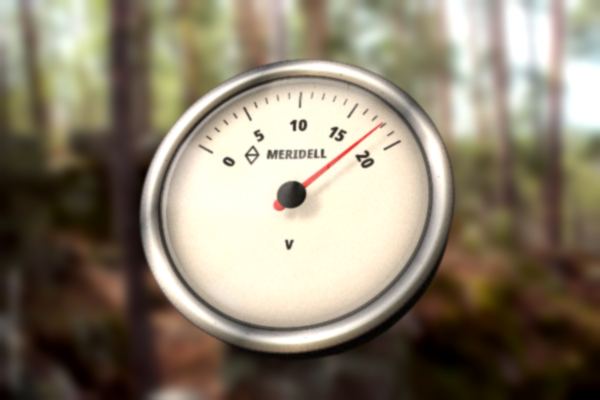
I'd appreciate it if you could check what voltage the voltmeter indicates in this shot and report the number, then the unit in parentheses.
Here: 18 (V)
